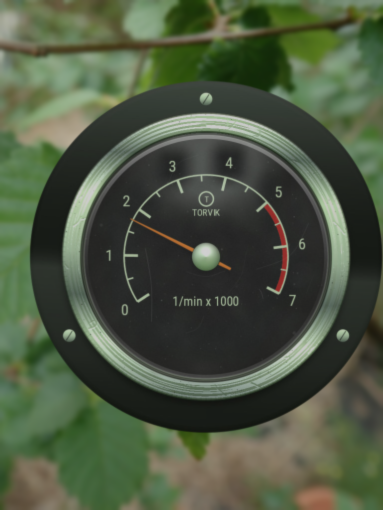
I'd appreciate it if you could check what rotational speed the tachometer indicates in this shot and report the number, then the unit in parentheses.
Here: 1750 (rpm)
